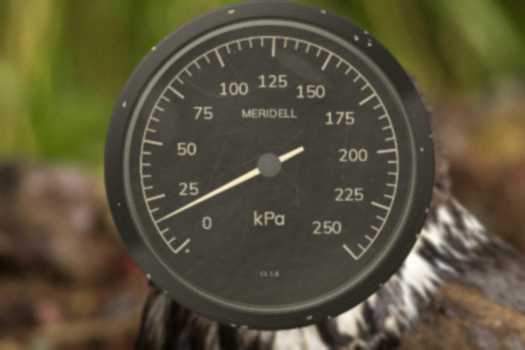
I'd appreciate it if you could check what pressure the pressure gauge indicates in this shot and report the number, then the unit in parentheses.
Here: 15 (kPa)
